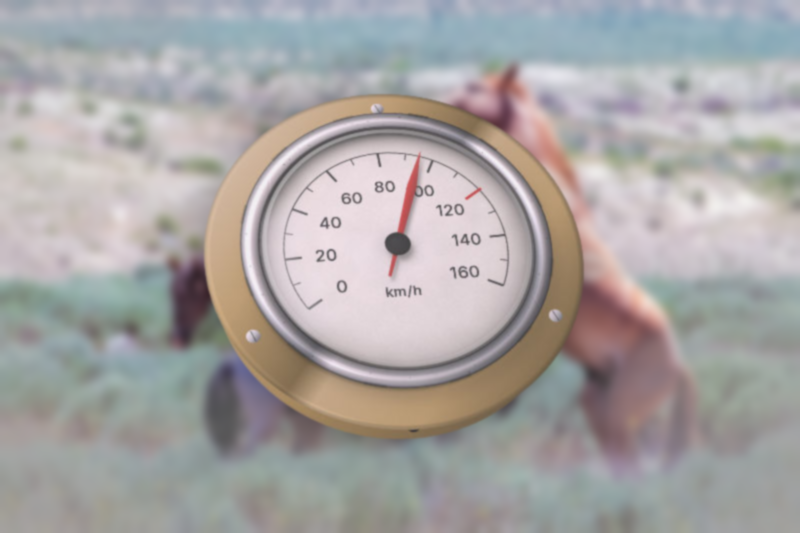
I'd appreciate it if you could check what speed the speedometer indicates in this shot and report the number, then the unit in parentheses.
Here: 95 (km/h)
